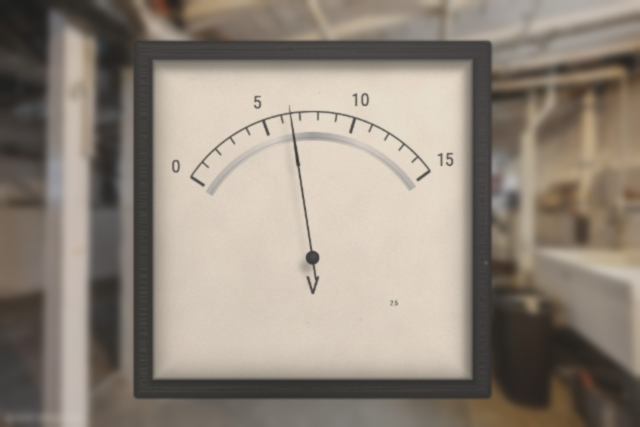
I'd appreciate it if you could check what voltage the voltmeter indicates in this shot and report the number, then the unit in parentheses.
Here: 6.5 (V)
